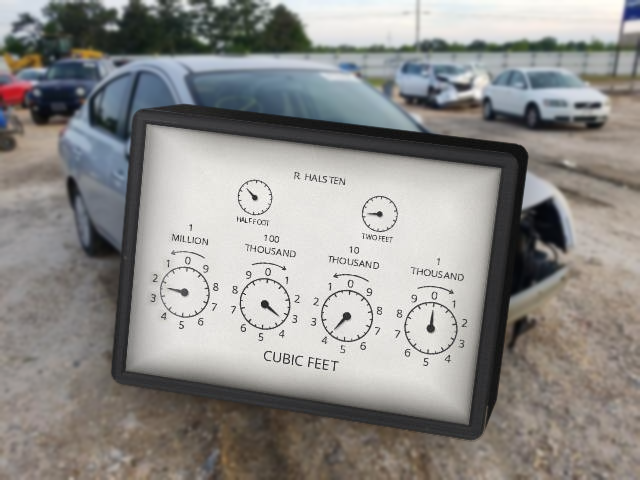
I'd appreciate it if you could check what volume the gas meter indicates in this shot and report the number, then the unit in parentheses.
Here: 234000 (ft³)
